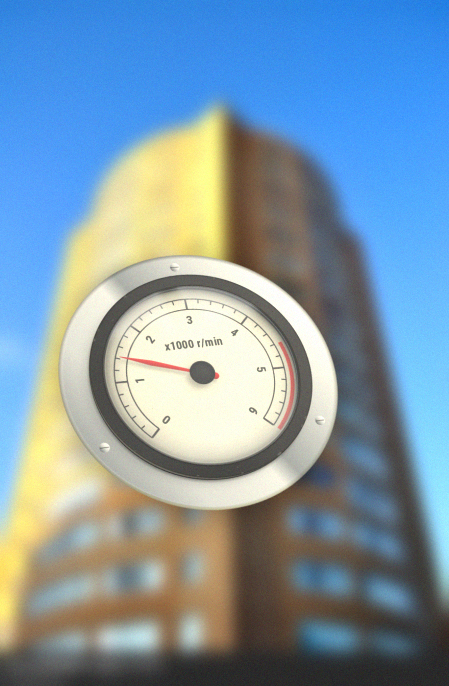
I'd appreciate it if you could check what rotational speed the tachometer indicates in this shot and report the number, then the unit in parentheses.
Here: 1400 (rpm)
